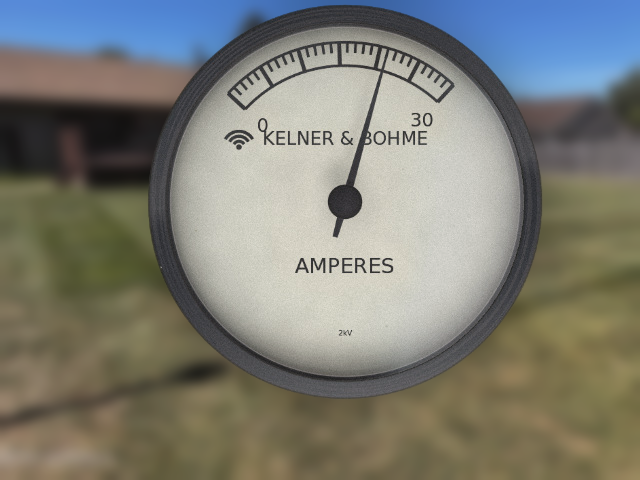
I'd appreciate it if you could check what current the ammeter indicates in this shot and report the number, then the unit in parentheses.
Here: 21 (A)
